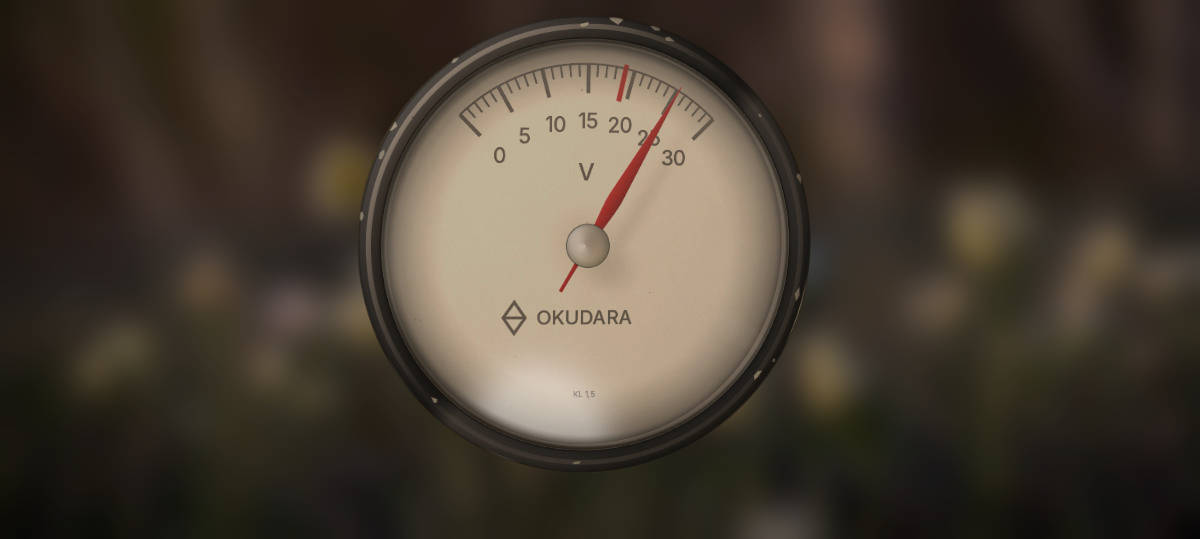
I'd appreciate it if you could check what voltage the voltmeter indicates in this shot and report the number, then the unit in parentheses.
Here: 25 (V)
